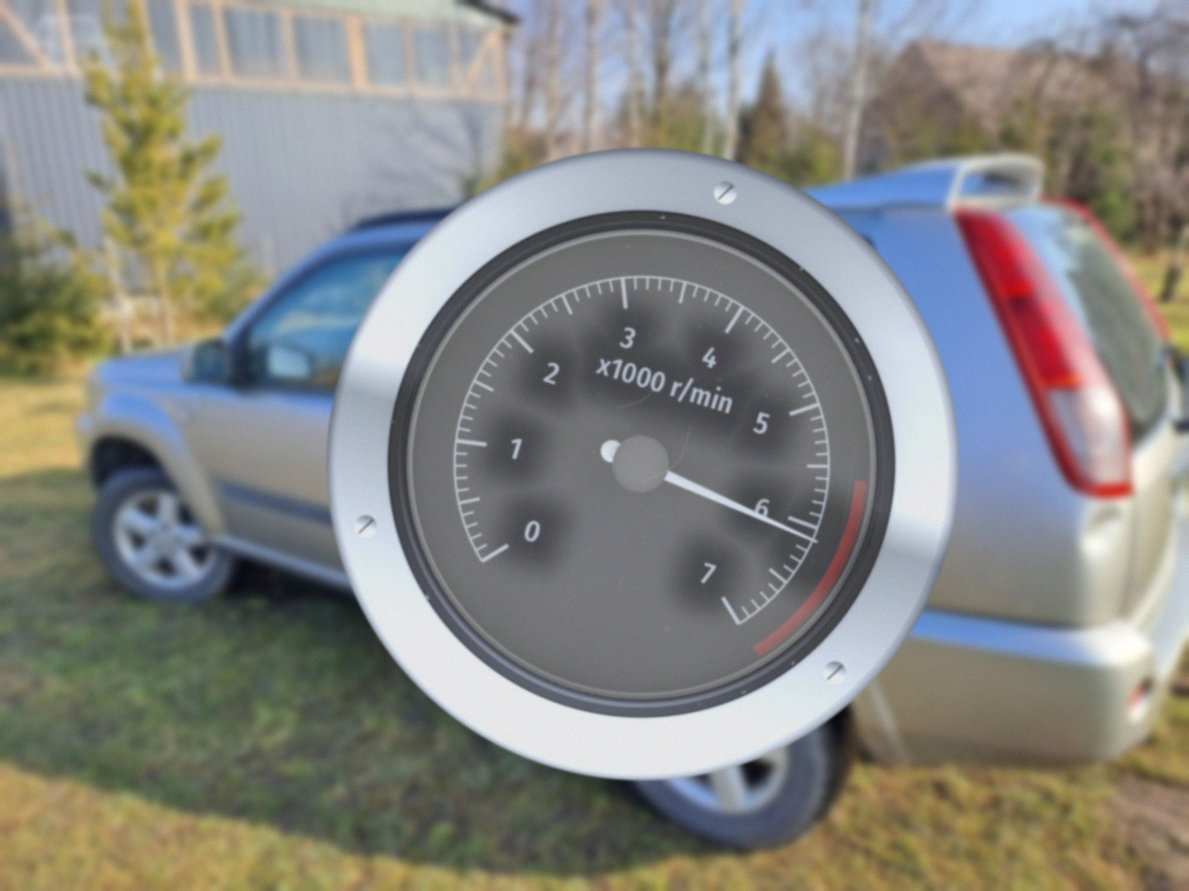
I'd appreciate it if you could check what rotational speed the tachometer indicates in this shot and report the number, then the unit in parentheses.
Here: 6100 (rpm)
